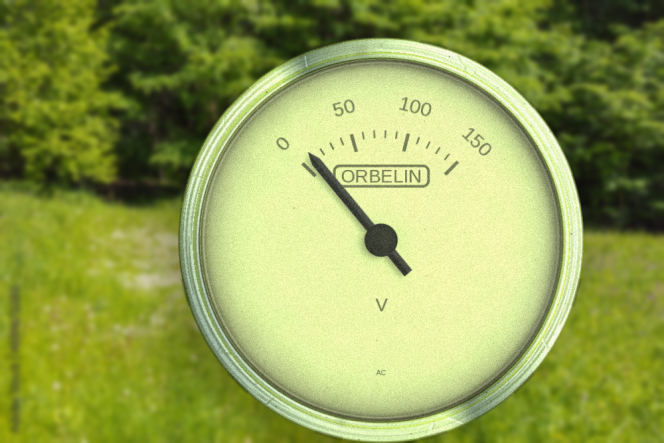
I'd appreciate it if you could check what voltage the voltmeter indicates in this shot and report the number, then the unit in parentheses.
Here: 10 (V)
